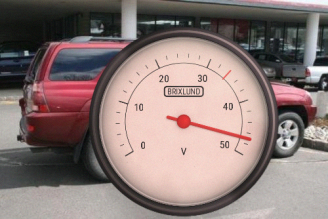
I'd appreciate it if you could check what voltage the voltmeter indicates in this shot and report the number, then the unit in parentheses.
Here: 47 (V)
